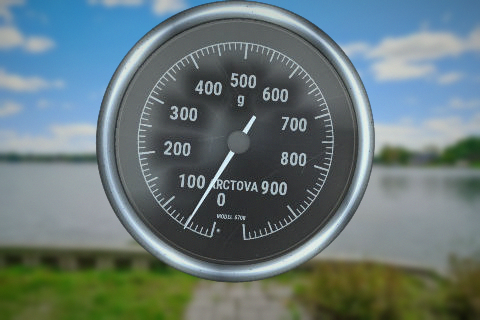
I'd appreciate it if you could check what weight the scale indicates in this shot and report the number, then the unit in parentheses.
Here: 50 (g)
